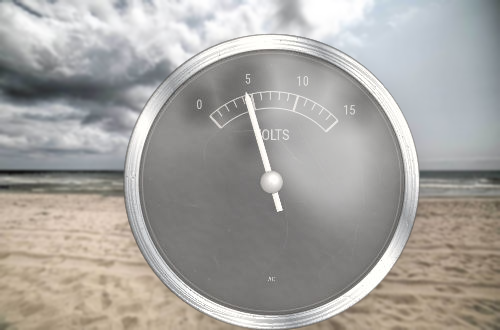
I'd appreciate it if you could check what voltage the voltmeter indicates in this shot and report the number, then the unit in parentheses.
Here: 4.5 (V)
